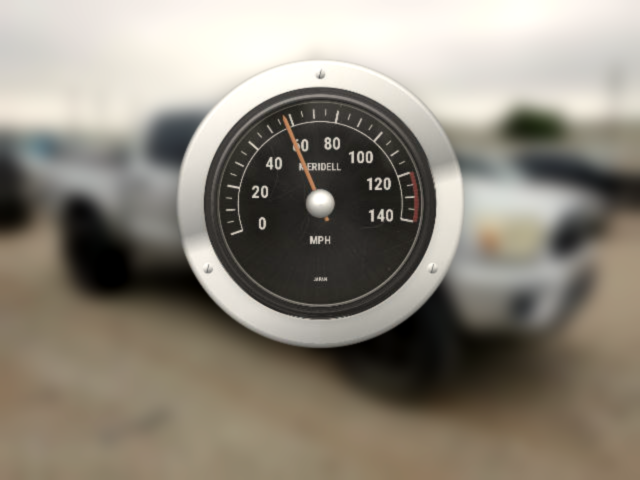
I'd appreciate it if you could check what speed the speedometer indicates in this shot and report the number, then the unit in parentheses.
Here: 57.5 (mph)
